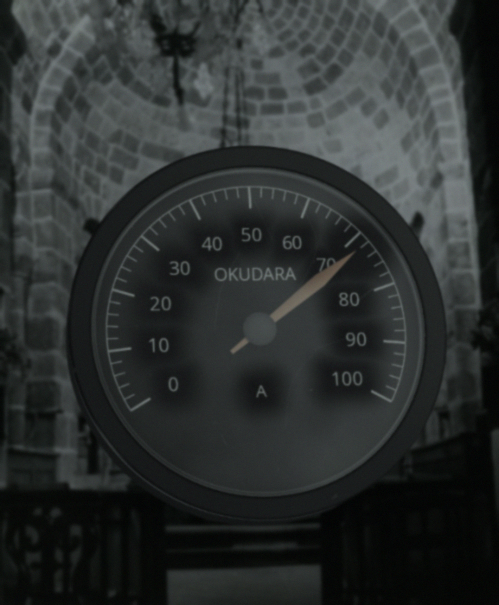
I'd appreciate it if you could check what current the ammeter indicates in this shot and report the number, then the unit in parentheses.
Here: 72 (A)
